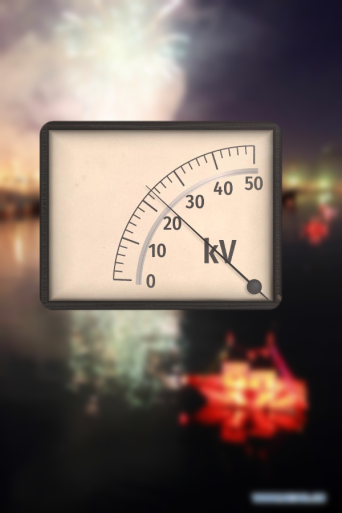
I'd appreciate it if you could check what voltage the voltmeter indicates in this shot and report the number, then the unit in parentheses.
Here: 23 (kV)
